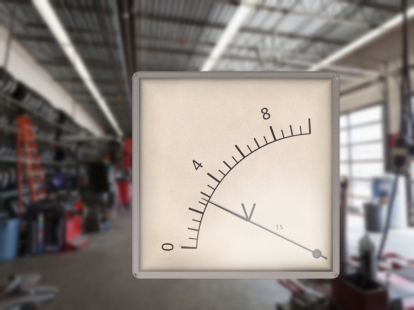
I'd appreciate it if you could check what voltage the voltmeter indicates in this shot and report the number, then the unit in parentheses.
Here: 2.75 (V)
